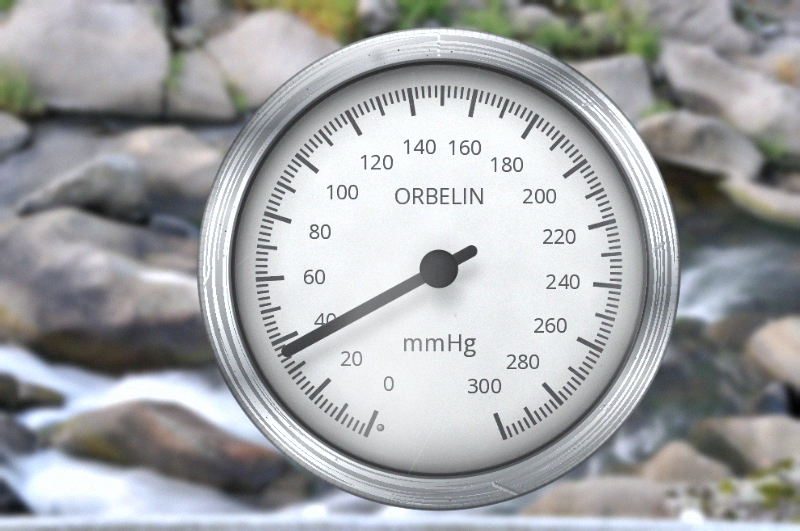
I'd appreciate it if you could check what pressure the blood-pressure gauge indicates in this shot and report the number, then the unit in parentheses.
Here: 36 (mmHg)
